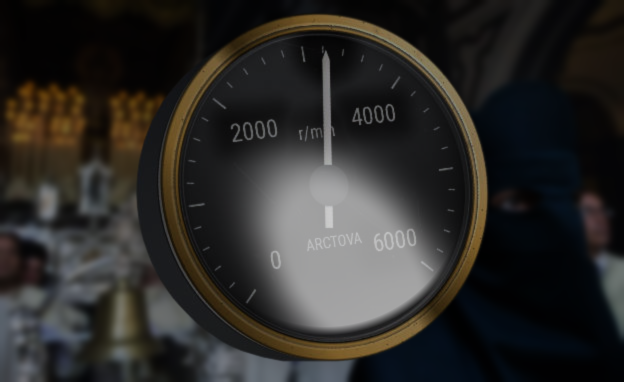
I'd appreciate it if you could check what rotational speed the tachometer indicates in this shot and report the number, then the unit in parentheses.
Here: 3200 (rpm)
